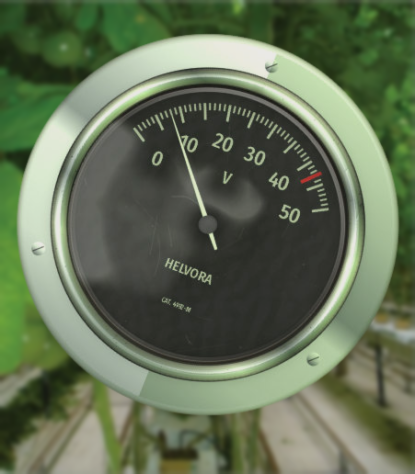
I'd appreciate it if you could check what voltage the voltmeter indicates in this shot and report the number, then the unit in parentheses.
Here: 8 (V)
